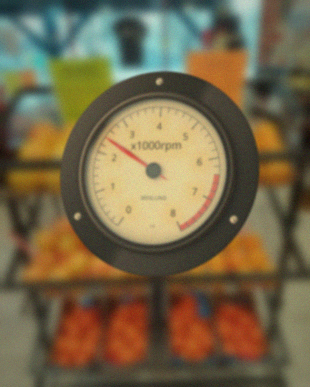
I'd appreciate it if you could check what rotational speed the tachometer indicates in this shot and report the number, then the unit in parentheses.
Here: 2400 (rpm)
